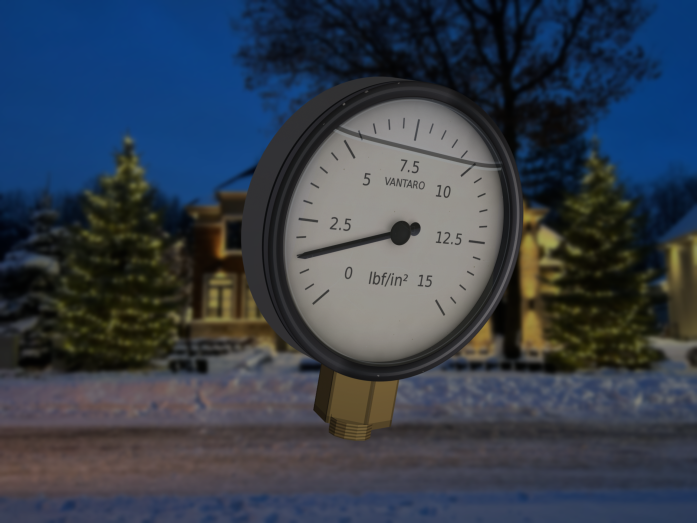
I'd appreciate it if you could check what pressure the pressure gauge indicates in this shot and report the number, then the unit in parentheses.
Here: 1.5 (psi)
